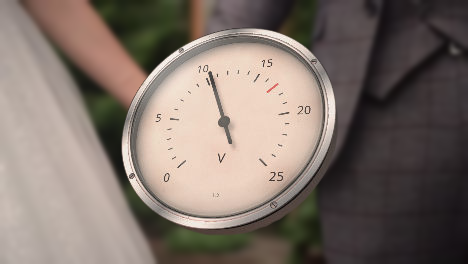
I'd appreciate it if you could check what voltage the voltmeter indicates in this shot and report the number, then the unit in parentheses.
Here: 10.5 (V)
